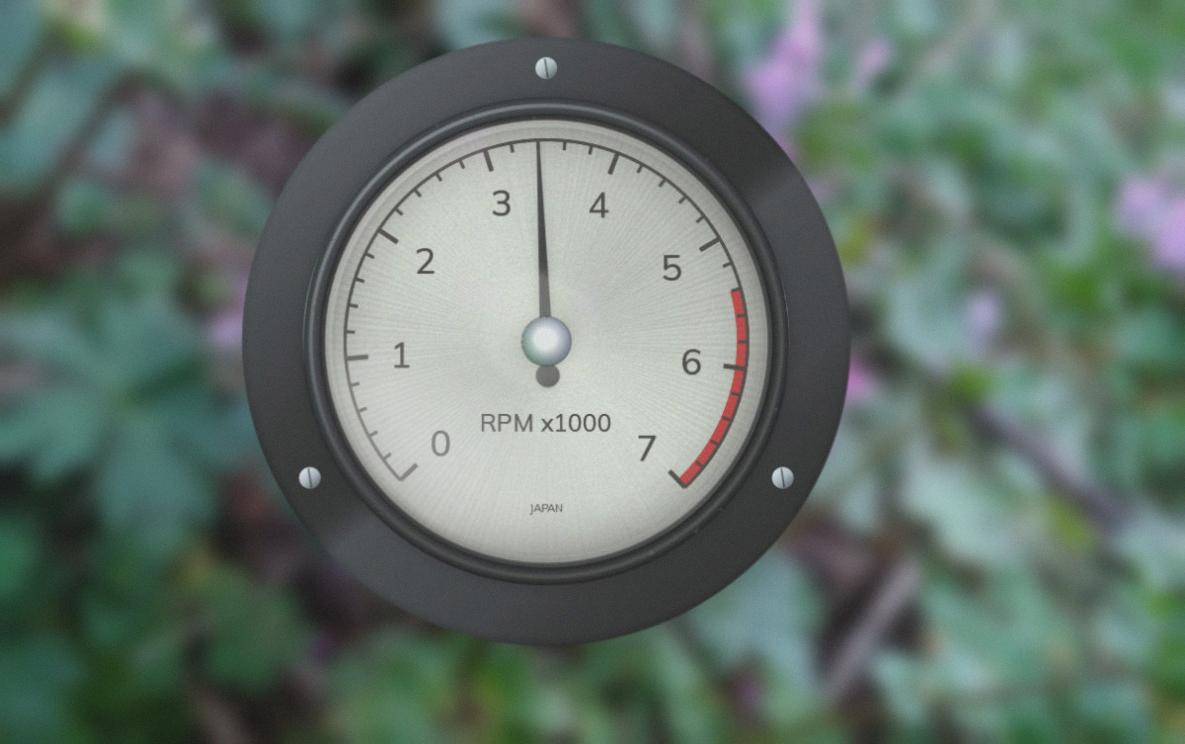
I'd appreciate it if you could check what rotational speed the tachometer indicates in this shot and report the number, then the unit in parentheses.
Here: 3400 (rpm)
